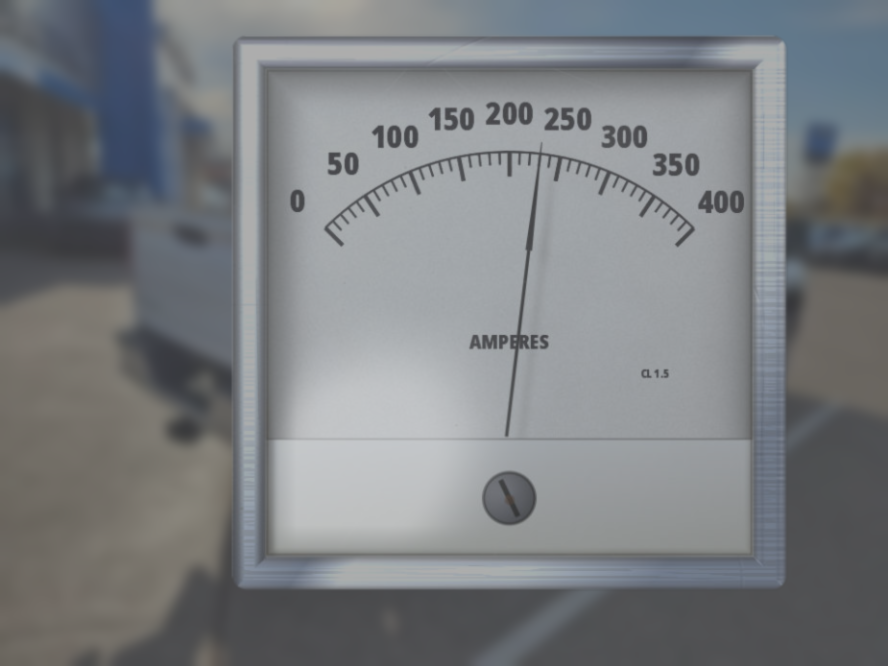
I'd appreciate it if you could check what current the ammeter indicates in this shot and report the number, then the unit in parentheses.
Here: 230 (A)
